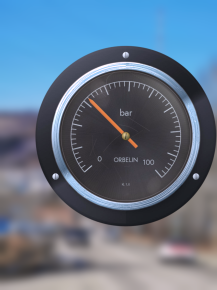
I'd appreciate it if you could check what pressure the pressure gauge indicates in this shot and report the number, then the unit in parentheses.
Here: 32 (bar)
